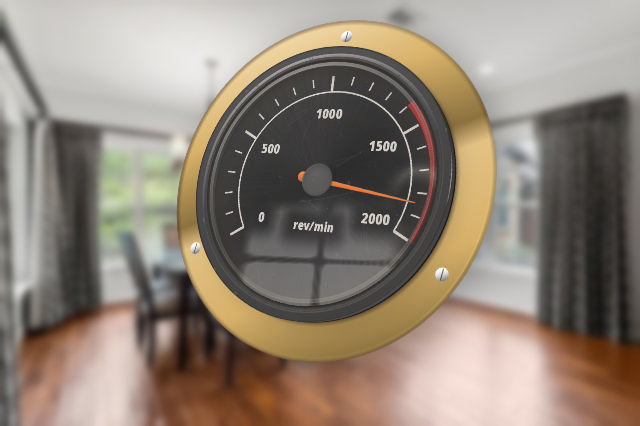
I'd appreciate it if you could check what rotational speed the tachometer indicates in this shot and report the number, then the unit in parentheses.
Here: 1850 (rpm)
